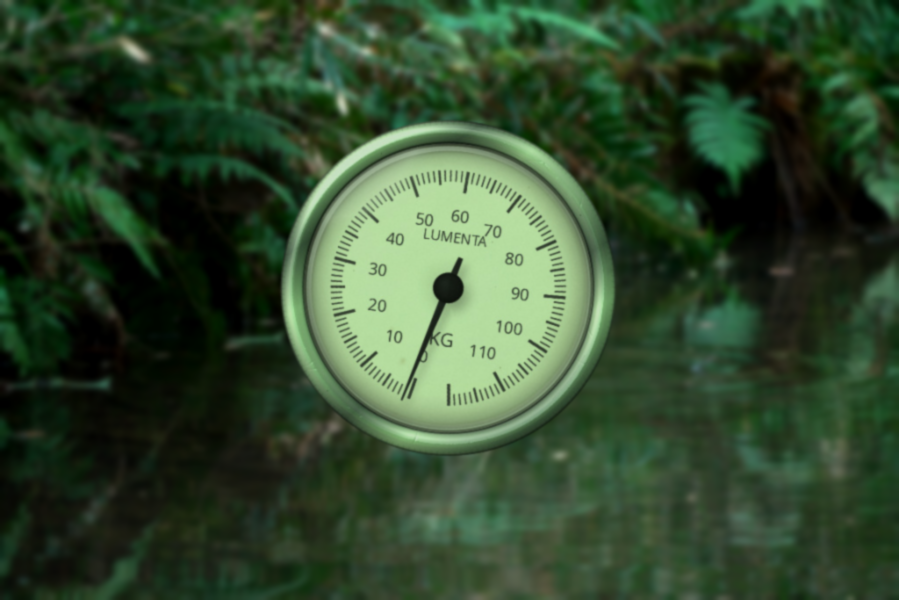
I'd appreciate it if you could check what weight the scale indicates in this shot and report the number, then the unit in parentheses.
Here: 1 (kg)
